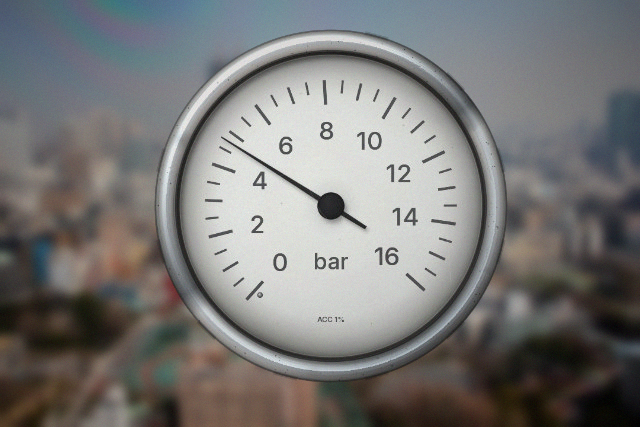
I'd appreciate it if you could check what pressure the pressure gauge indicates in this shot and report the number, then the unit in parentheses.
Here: 4.75 (bar)
